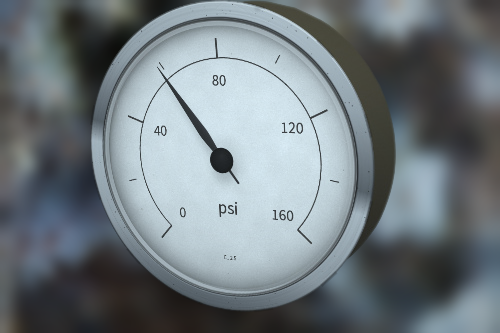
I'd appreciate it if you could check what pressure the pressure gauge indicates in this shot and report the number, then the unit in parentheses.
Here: 60 (psi)
